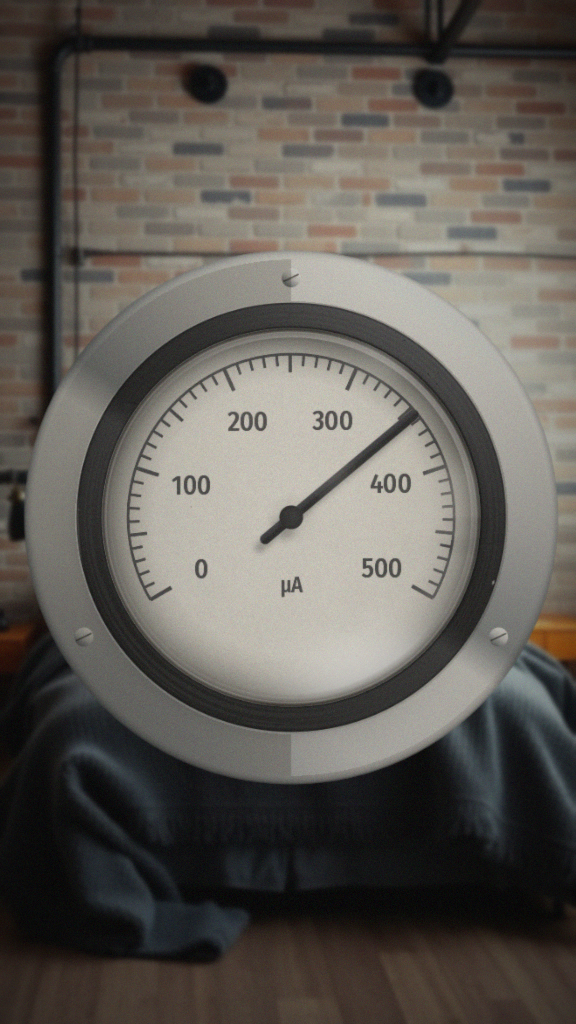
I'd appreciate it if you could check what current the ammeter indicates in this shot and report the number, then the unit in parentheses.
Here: 355 (µA)
